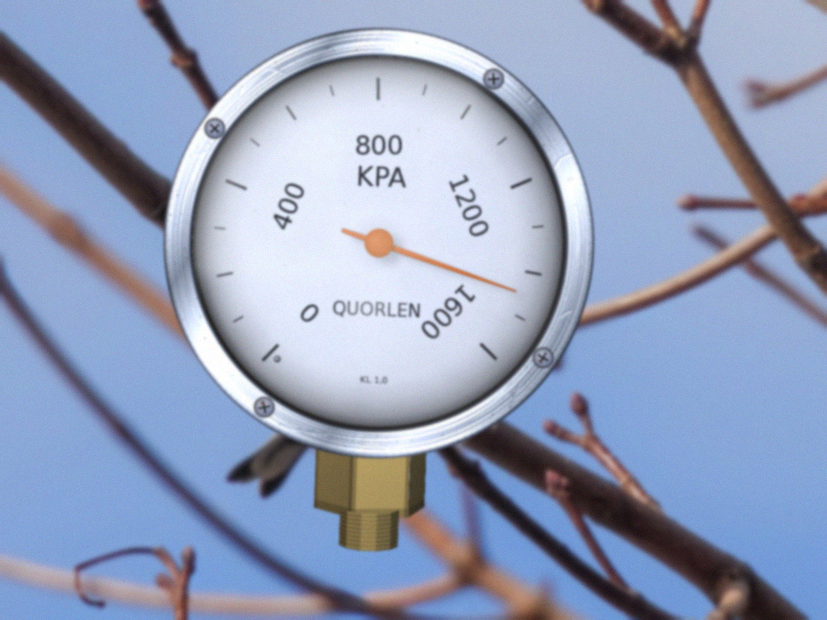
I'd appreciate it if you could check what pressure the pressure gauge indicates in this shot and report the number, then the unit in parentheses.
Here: 1450 (kPa)
